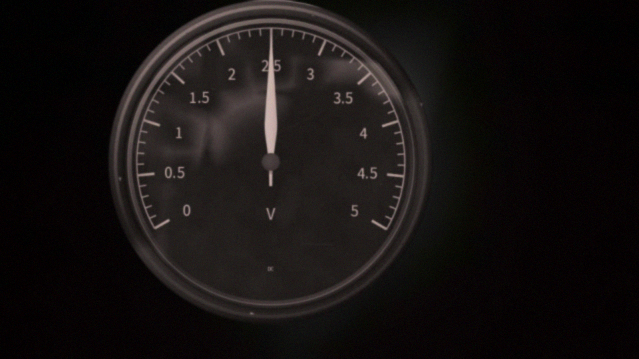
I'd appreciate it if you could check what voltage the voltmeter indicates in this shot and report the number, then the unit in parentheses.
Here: 2.5 (V)
